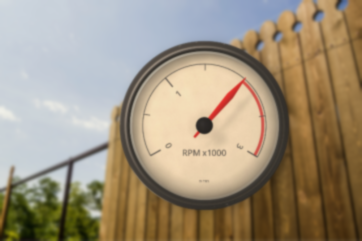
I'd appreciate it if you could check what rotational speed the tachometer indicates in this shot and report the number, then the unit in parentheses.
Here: 2000 (rpm)
